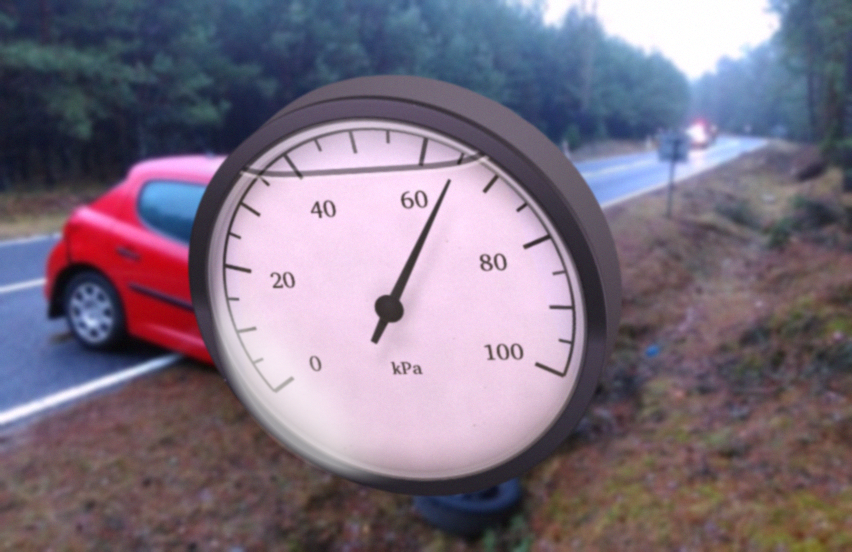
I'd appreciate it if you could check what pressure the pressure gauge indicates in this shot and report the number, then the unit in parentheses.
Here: 65 (kPa)
